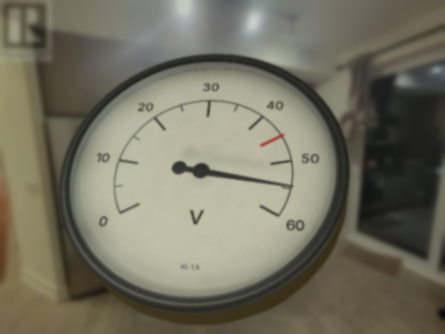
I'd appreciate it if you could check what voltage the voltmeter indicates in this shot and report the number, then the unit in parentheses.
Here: 55 (V)
